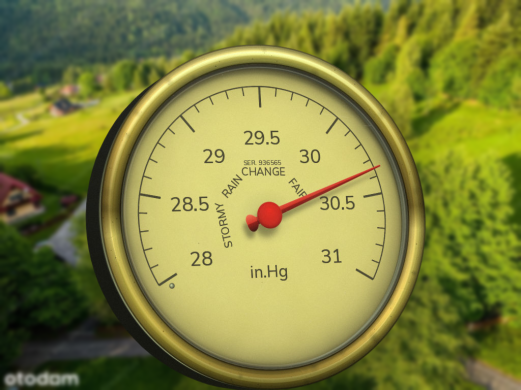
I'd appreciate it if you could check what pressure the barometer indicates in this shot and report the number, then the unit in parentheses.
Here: 30.35 (inHg)
